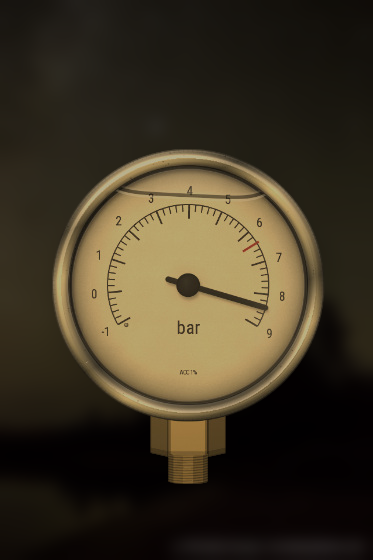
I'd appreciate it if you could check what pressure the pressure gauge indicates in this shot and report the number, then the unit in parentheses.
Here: 8.4 (bar)
